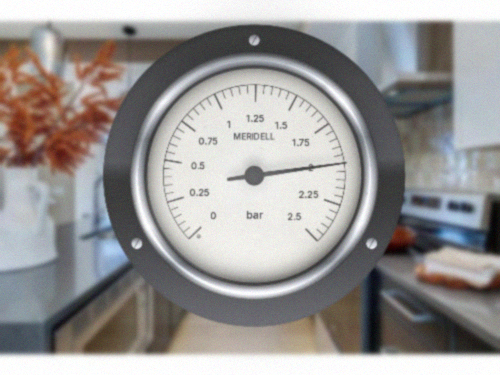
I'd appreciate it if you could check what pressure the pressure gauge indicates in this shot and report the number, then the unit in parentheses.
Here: 2 (bar)
